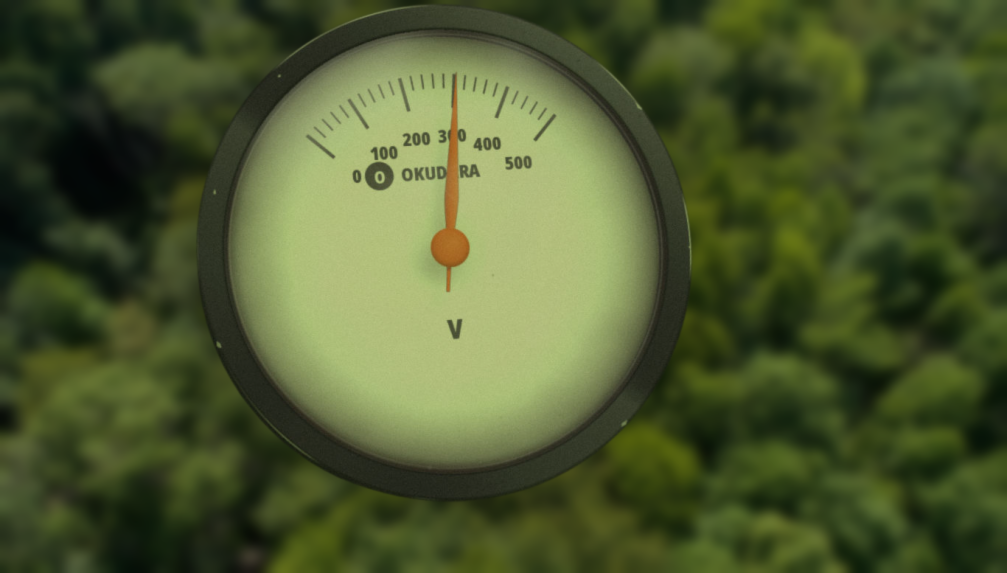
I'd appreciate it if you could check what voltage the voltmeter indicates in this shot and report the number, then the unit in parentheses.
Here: 300 (V)
